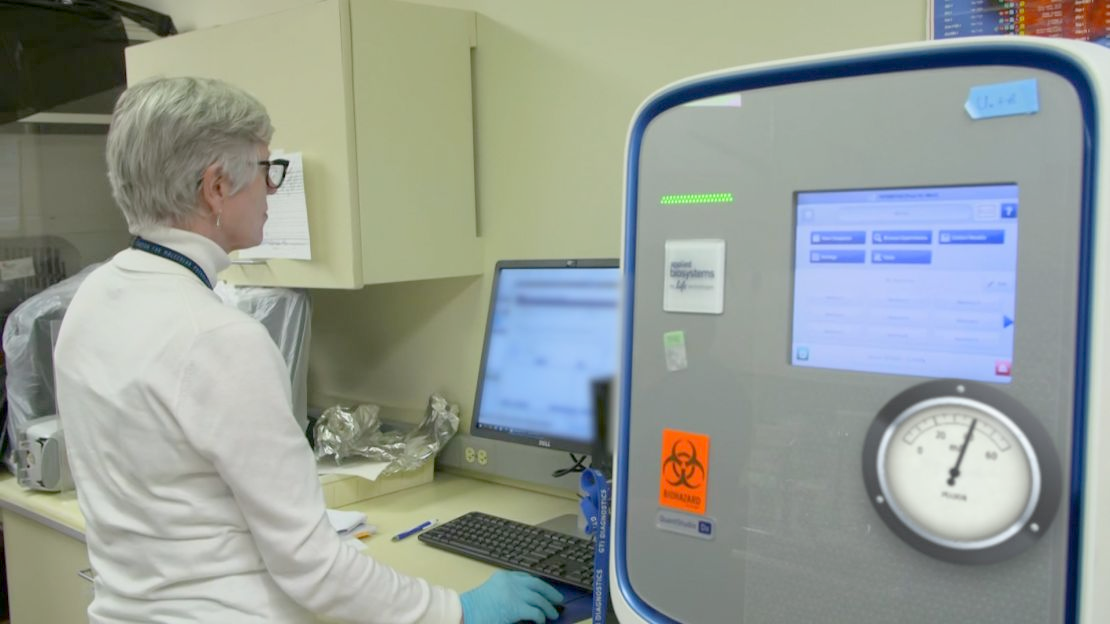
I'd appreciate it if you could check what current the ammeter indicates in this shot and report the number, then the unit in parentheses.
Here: 40 (mA)
